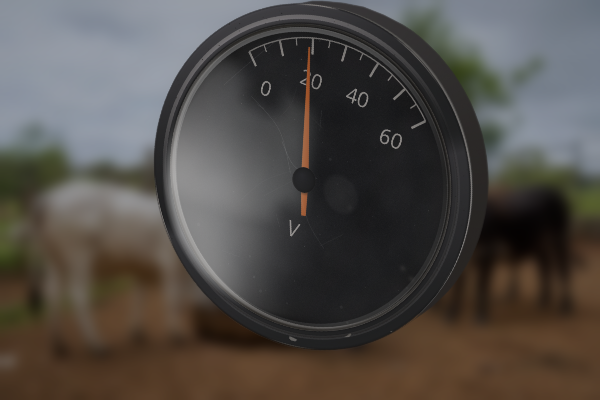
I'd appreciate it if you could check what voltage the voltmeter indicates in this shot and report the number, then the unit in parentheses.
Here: 20 (V)
